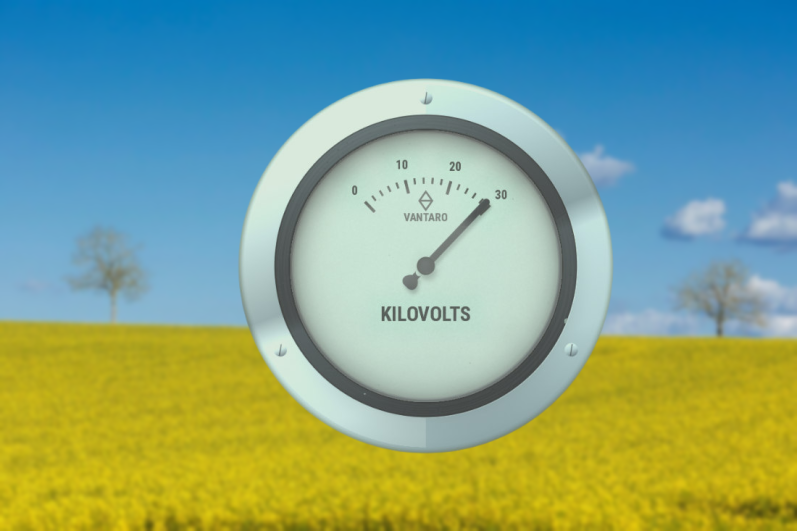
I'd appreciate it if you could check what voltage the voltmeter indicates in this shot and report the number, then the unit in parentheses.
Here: 29 (kV)
